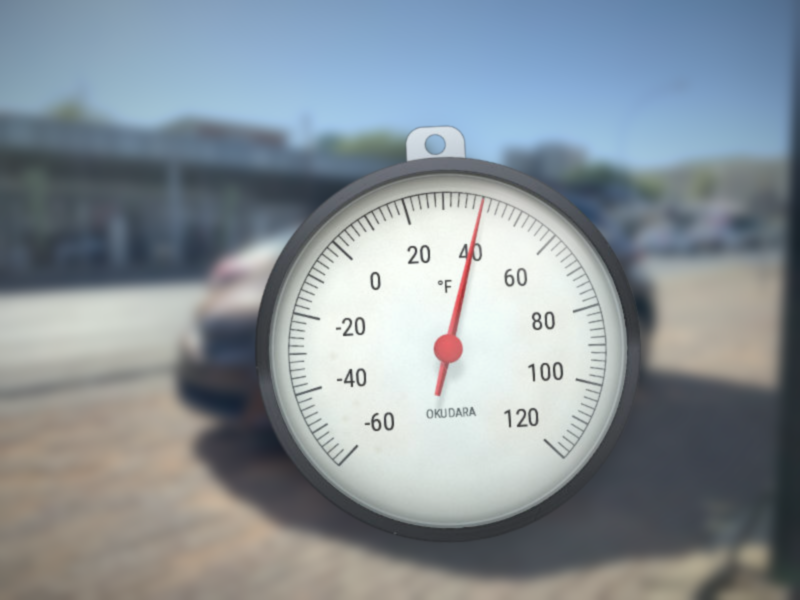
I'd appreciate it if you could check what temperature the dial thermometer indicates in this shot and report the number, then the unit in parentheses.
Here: 40 (°F)
